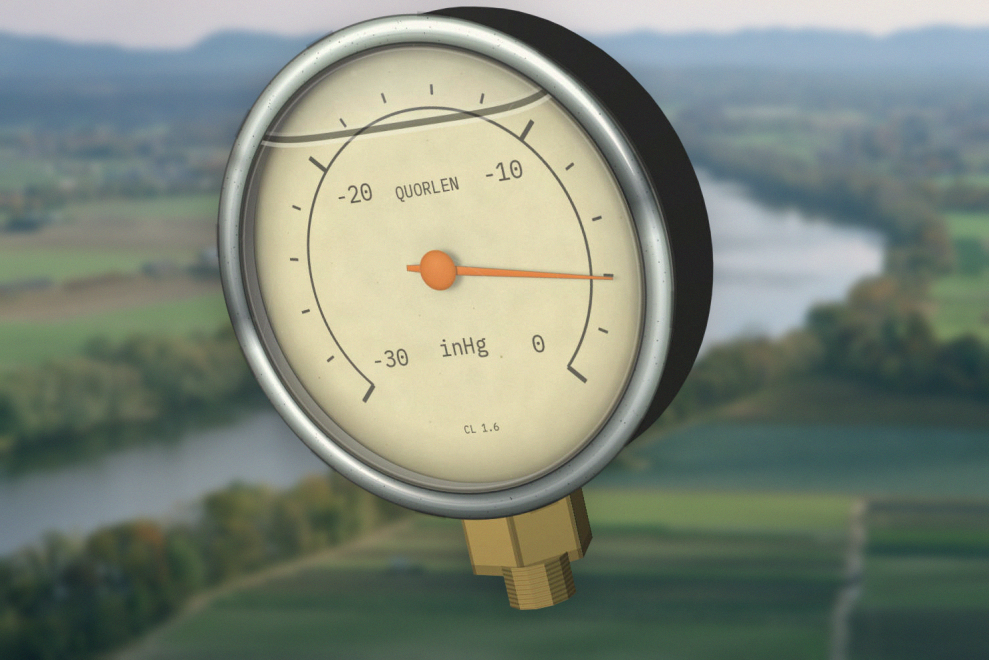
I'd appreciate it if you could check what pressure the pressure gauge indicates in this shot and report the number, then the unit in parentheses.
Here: -4 (inHg)
